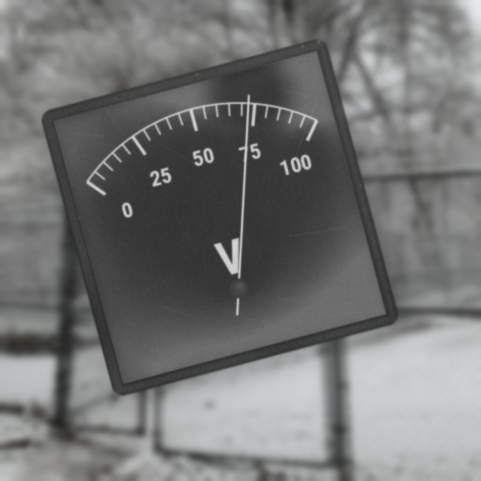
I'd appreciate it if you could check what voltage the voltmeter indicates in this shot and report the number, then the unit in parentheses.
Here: 72.5 (V)
